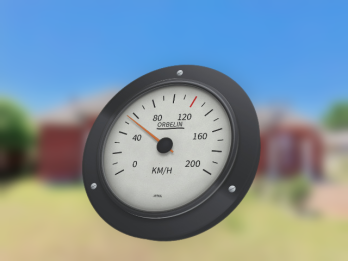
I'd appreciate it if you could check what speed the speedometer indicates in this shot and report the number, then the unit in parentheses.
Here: 55 (km/h)
